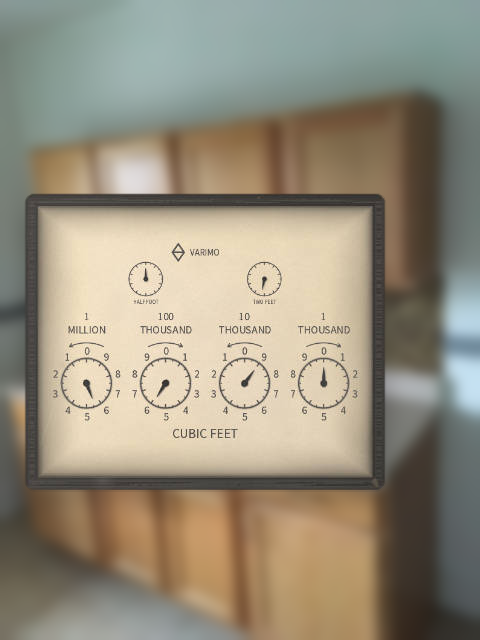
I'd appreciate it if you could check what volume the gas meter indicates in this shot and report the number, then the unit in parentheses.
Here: 559000 (ft³)
